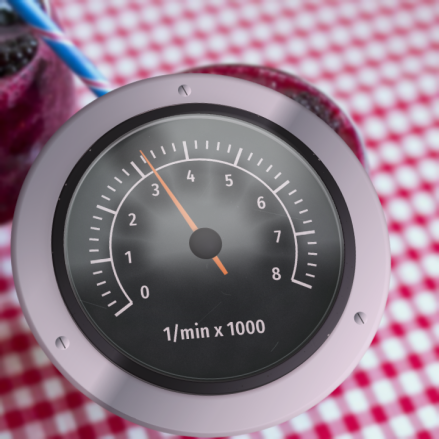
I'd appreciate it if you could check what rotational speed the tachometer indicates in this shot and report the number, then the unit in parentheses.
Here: 3200 (rpm)
